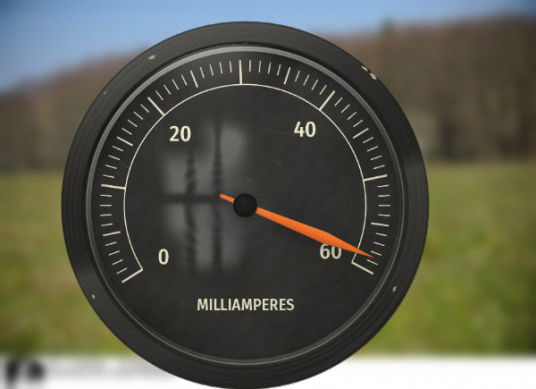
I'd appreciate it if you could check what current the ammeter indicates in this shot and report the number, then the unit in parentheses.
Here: 58.5 (mA)
